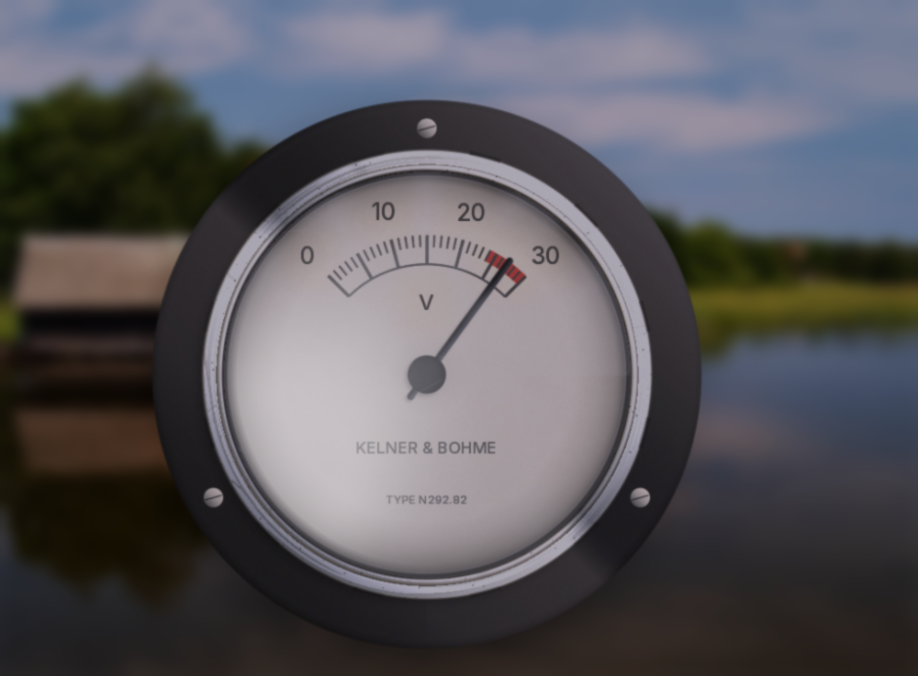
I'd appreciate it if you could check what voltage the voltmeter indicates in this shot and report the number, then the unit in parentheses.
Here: 27 (V)
